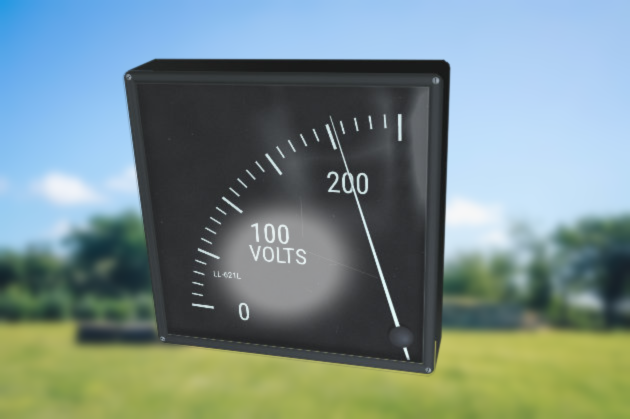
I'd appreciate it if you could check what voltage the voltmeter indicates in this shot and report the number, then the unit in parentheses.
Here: 205 (V)
